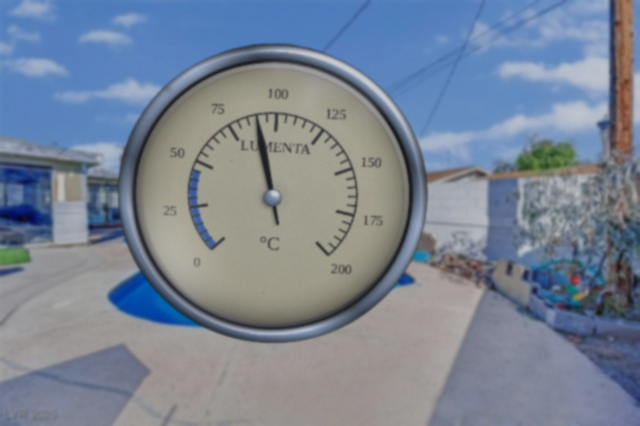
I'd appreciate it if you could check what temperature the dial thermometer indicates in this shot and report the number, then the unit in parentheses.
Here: 90 (°C)
